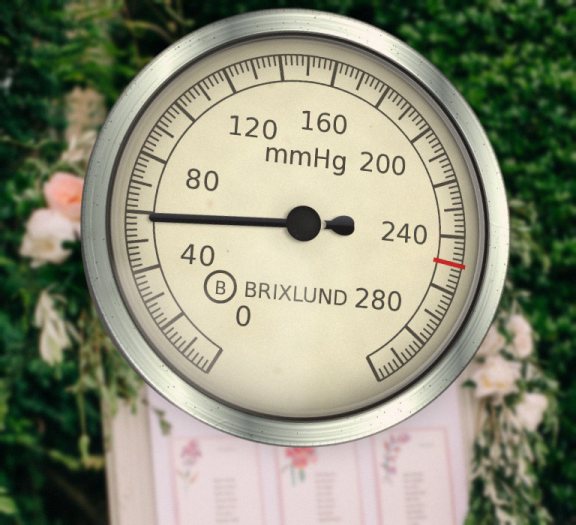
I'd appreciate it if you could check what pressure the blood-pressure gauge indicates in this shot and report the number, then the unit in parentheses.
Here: 58 (mmHg)
